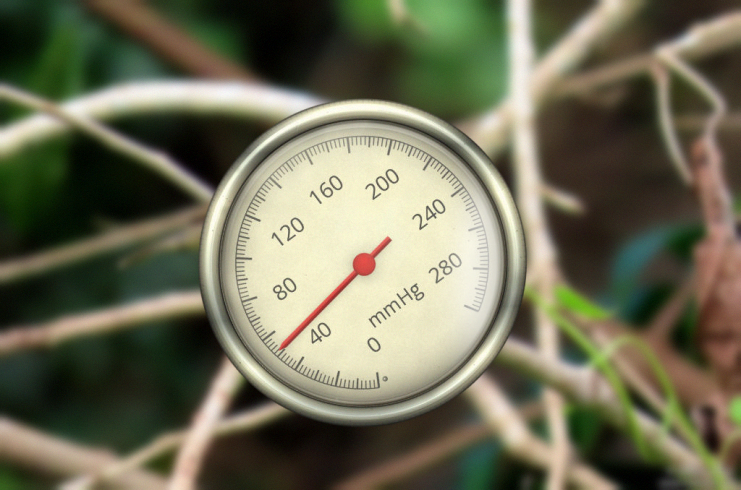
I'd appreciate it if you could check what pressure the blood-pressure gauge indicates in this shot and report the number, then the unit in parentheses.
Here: 52 (mmHg)
